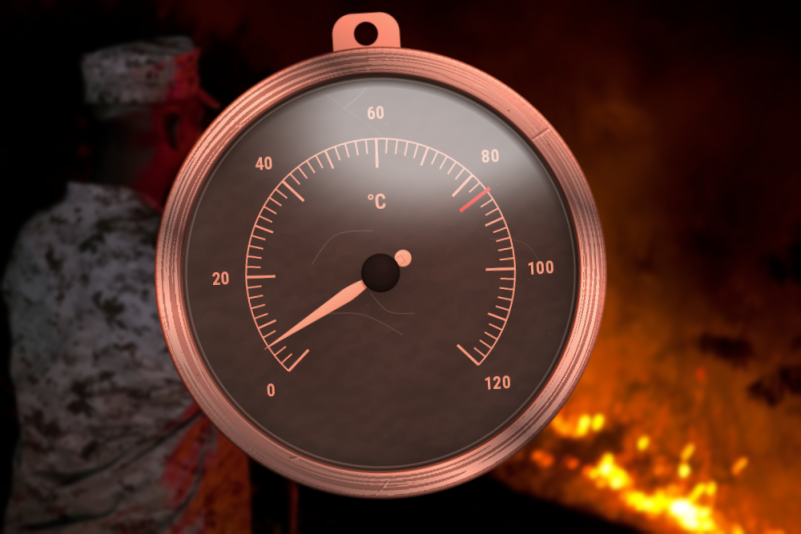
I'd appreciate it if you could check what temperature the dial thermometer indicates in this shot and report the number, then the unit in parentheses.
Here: 6 (°C)
